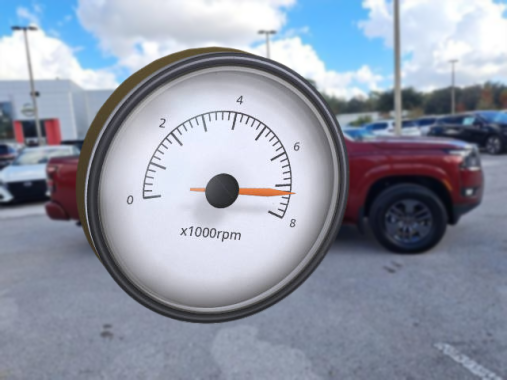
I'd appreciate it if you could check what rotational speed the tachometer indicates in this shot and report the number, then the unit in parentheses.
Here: 7200 (rpm)
